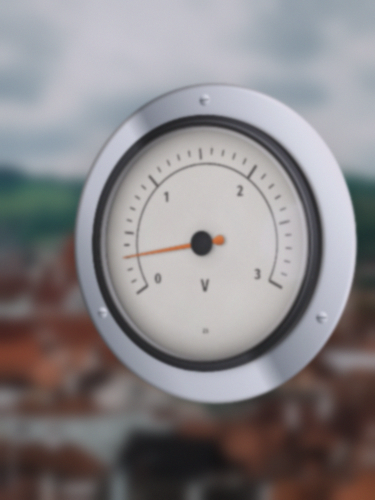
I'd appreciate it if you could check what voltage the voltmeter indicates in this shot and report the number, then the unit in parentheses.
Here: 0.3 (V)
